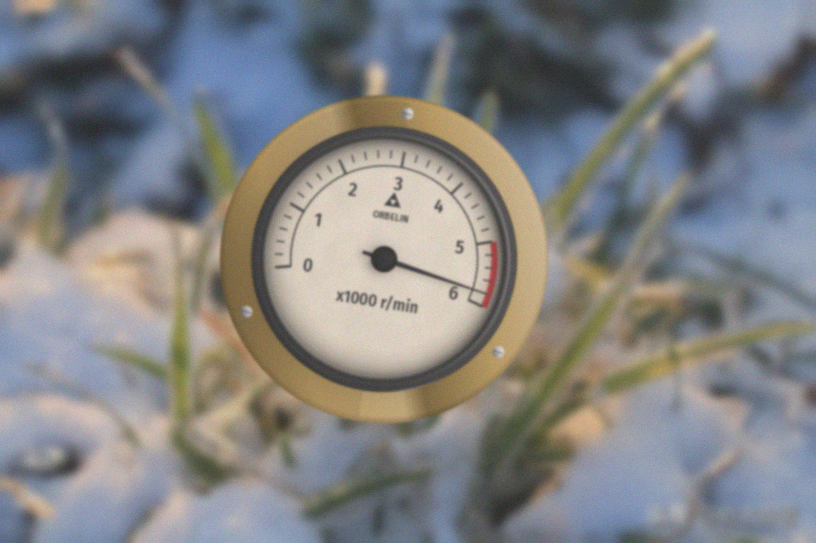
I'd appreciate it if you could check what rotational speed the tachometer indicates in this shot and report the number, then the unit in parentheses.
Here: 5800 (rpm)
